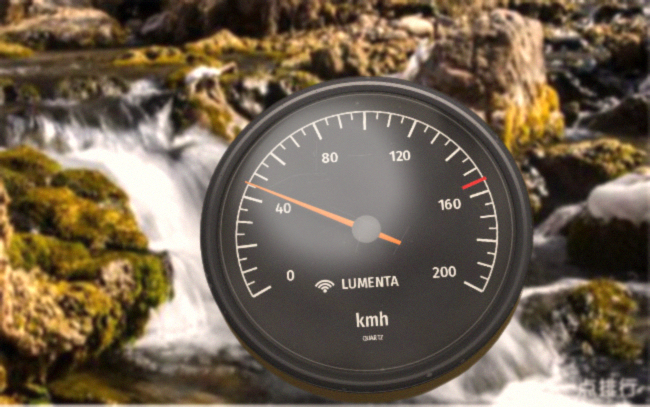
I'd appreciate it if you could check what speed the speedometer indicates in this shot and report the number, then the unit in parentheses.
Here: 45 (km/h)
